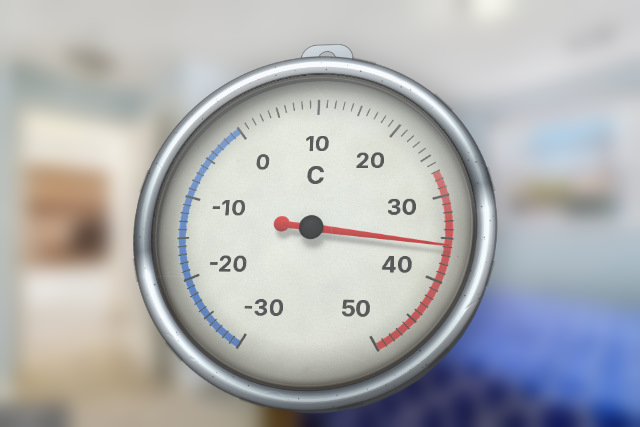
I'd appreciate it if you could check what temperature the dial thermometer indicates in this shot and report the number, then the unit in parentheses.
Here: 36 (°C)
